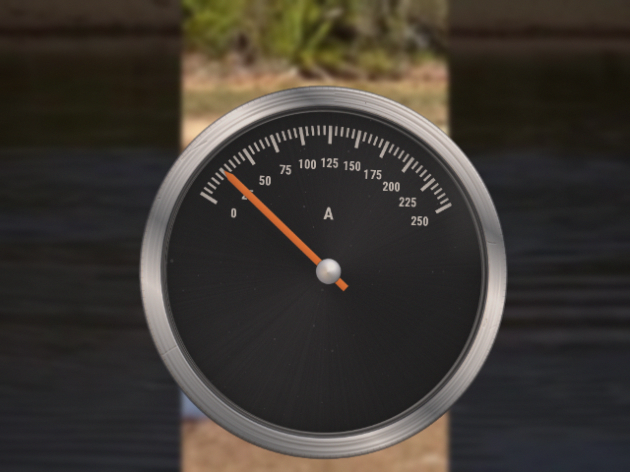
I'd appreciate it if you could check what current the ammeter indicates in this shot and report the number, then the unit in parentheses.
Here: 25 (A)
